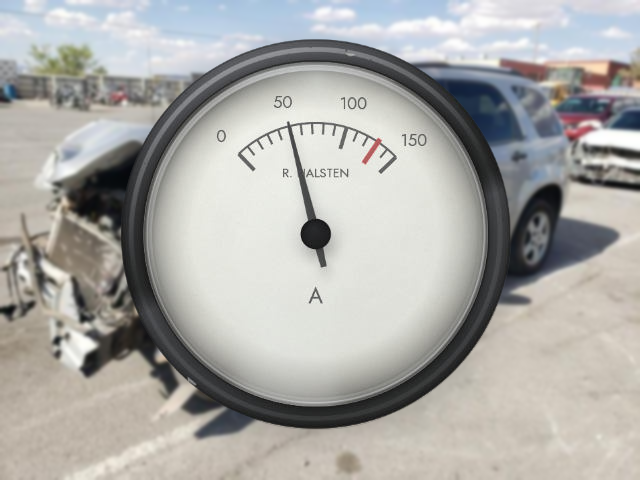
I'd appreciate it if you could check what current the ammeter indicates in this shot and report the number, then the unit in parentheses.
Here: 50 (A)
